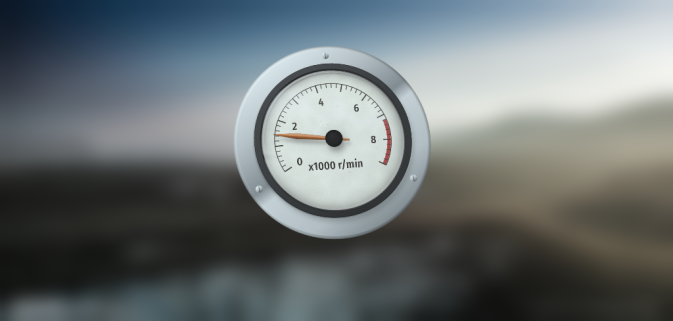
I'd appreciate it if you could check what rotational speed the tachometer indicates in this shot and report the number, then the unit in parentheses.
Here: 1400 (rpm)
